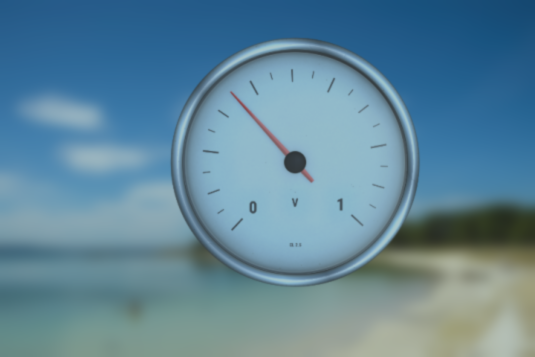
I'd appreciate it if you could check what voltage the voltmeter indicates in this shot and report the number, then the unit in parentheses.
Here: 0.35 (V)
